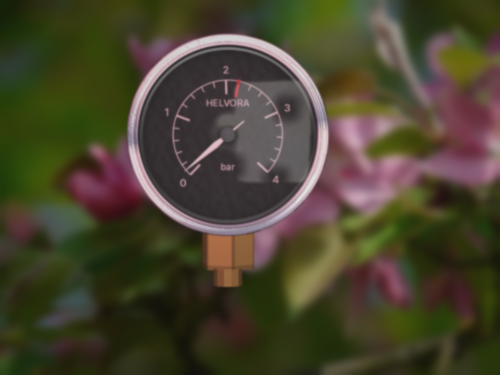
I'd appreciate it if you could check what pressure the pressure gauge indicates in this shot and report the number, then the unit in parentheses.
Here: 0.1 (bar)
